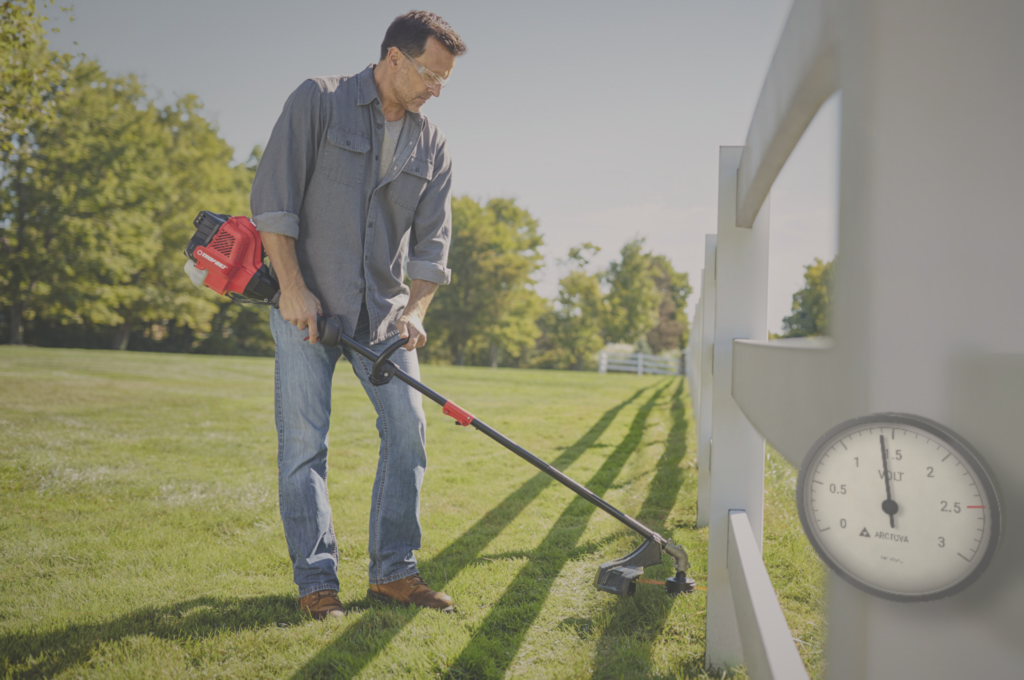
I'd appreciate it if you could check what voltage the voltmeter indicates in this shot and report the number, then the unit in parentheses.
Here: 1.4 (V)
